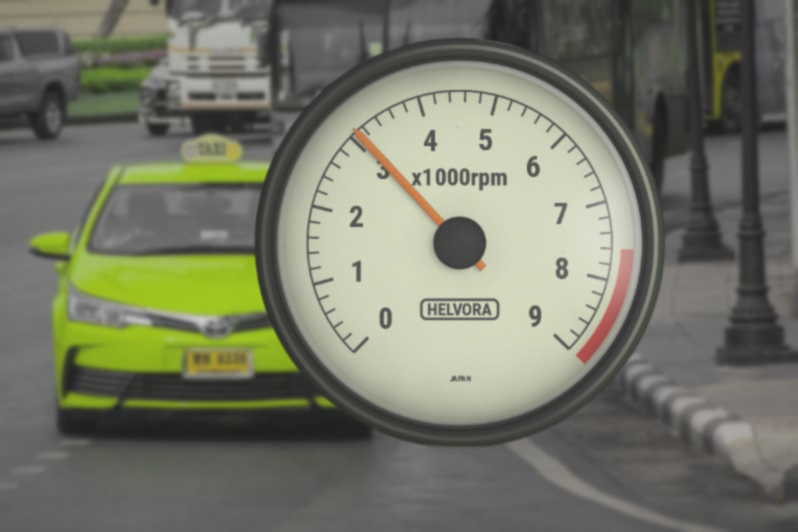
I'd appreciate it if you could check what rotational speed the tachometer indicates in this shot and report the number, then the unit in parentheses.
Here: 3100 (rpm)
